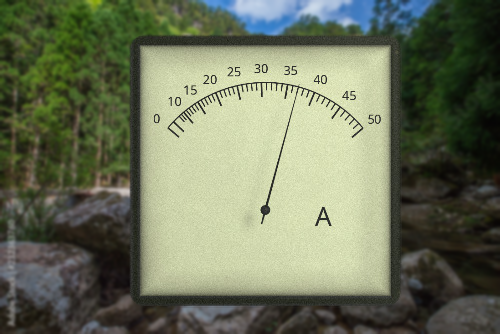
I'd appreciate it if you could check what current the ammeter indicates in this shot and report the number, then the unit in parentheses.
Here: 37 (A)
